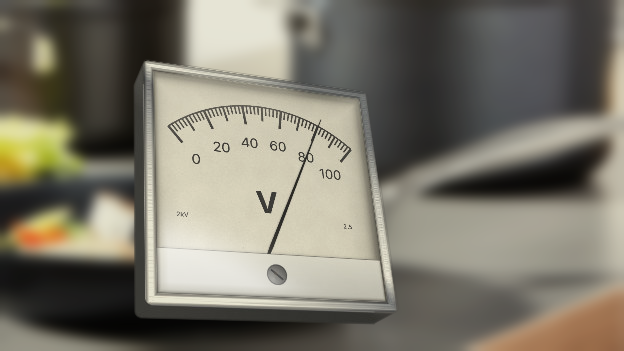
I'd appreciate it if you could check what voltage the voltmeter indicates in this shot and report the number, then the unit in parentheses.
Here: 80 (V)
